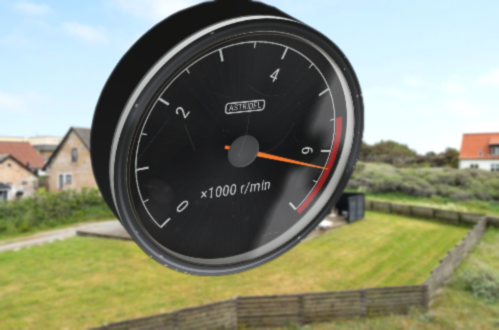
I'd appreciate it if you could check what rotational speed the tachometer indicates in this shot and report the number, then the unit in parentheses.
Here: 6250 (rpm)
